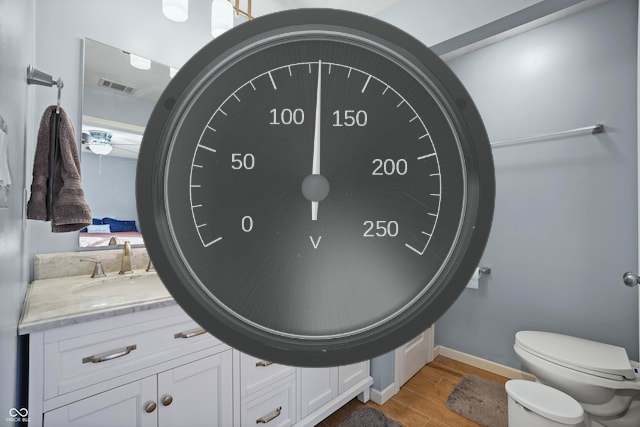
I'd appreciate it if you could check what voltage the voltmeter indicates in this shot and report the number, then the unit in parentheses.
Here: 125 (V)
